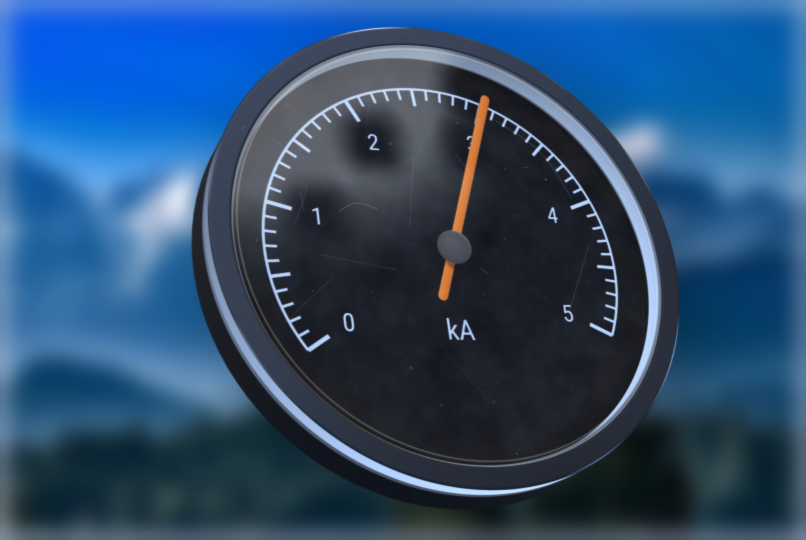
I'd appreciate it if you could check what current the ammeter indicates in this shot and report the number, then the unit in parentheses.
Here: 3 (kA)
